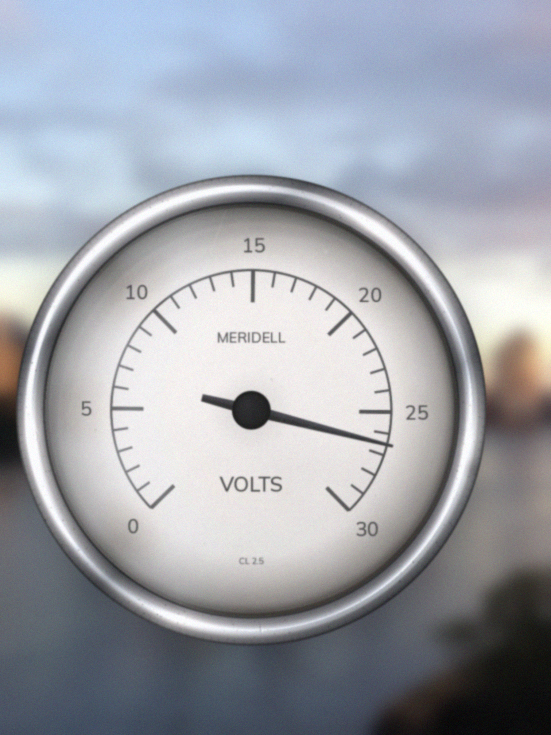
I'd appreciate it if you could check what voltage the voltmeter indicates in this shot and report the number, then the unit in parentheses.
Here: 26.5 (V)
